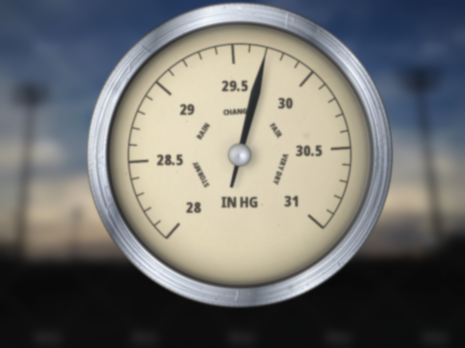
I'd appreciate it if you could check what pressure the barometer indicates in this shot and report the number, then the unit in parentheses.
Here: 29.7 (inHg)
